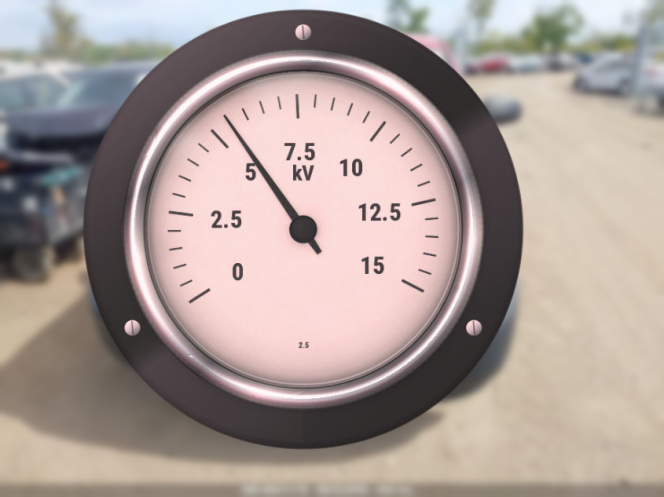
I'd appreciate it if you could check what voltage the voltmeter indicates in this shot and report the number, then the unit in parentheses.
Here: 5.5 (kV)
